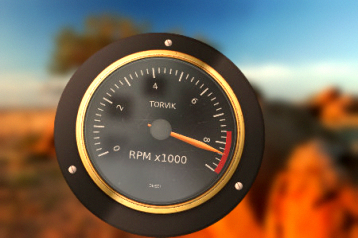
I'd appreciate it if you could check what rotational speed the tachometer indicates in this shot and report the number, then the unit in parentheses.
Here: 8400 (rpm)
